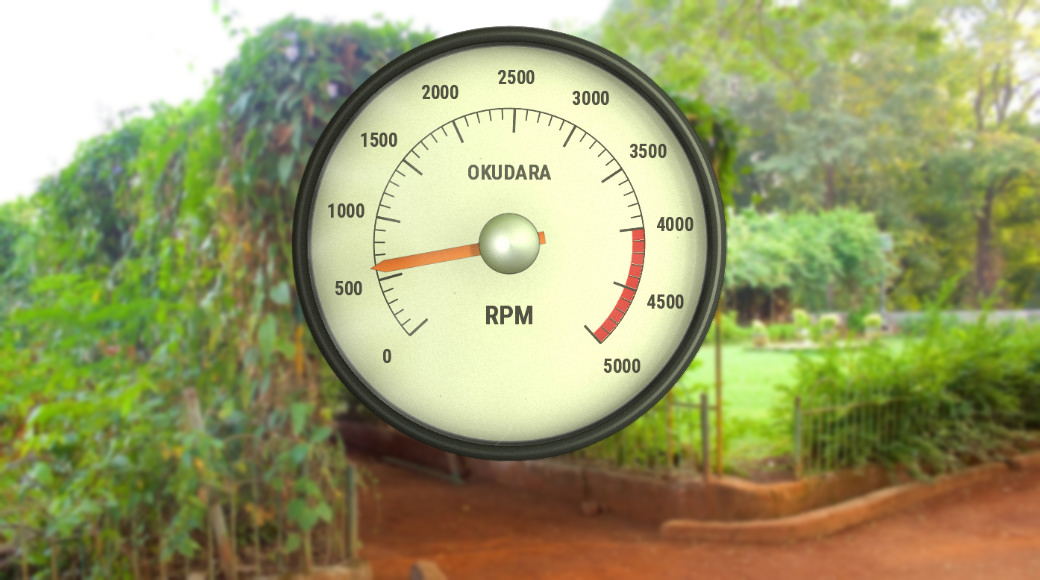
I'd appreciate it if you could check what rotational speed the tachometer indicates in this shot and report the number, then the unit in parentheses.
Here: 600 (rpm)
